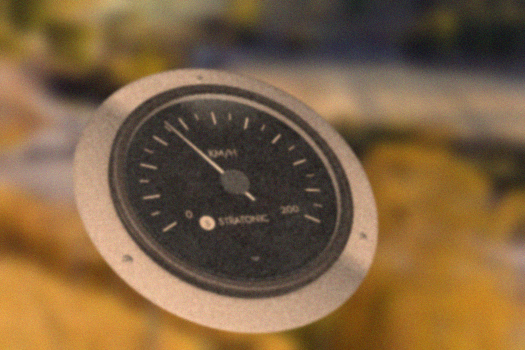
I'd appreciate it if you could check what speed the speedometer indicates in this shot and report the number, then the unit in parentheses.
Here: 70 (km/h)
